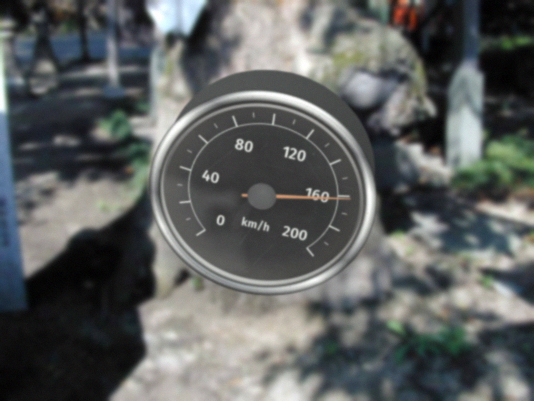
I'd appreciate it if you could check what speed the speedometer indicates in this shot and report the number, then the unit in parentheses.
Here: 160 (km/h)
